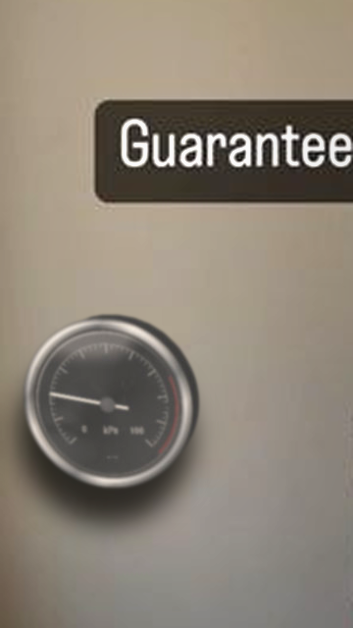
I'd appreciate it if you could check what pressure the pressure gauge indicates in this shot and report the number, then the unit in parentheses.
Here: 20 (kPa)
